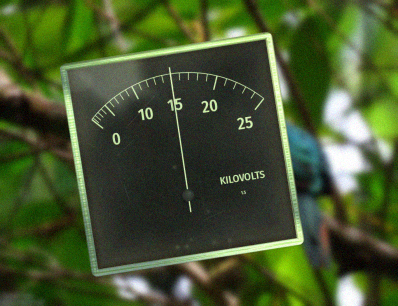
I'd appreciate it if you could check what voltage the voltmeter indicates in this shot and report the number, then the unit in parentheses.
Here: 15 (kV)
